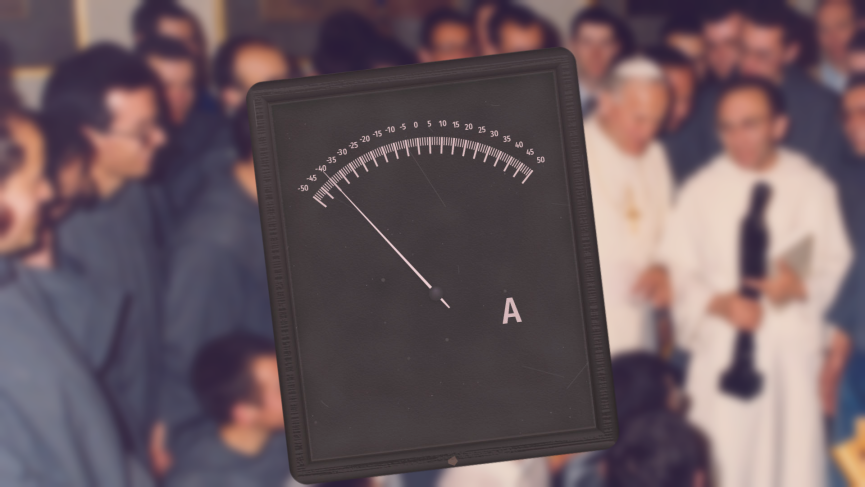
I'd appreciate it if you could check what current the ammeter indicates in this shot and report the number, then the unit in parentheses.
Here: -40 (A)
